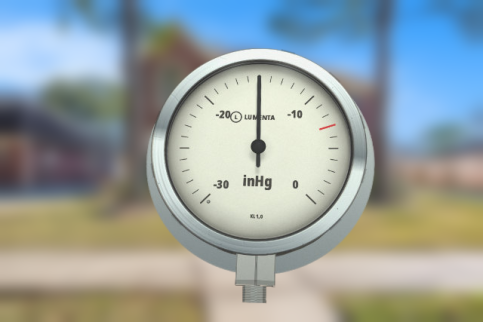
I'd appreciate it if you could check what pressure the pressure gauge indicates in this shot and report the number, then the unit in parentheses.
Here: -15 (inHg)
